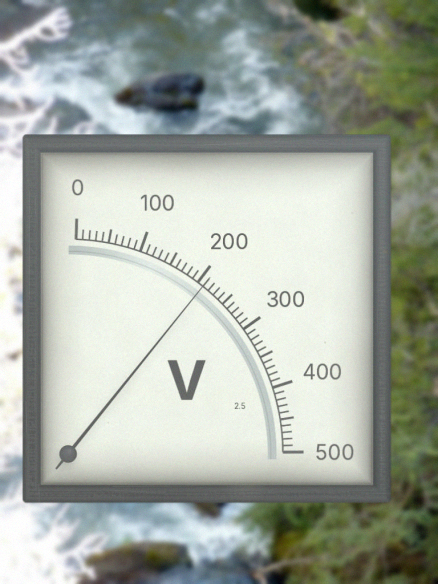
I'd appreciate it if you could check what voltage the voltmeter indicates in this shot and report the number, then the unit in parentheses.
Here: 210 (V)
